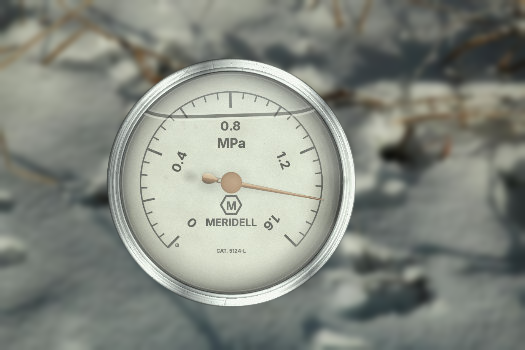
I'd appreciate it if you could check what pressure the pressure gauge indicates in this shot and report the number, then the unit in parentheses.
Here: 1.4 (MPa)
